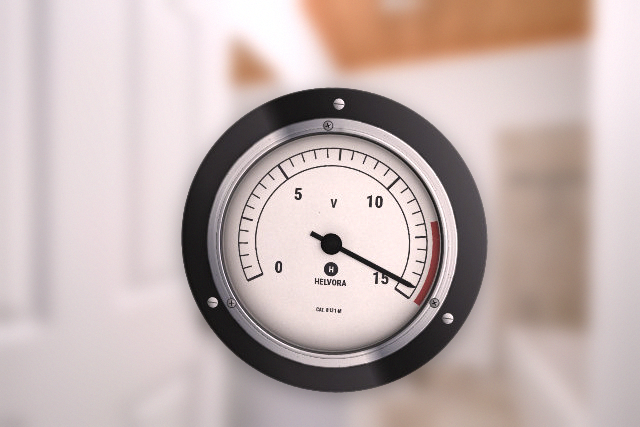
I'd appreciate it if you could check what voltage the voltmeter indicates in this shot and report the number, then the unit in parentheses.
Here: 14.5 (V)
